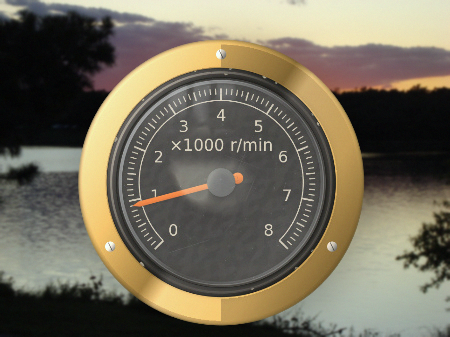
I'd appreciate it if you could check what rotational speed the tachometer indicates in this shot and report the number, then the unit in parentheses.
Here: 900 (rpm)
